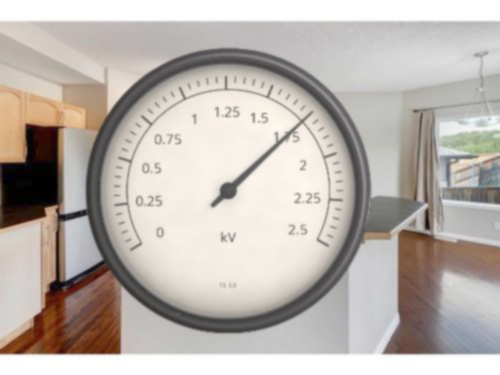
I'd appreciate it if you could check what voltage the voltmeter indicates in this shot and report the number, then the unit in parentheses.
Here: 1.75 (kV)
